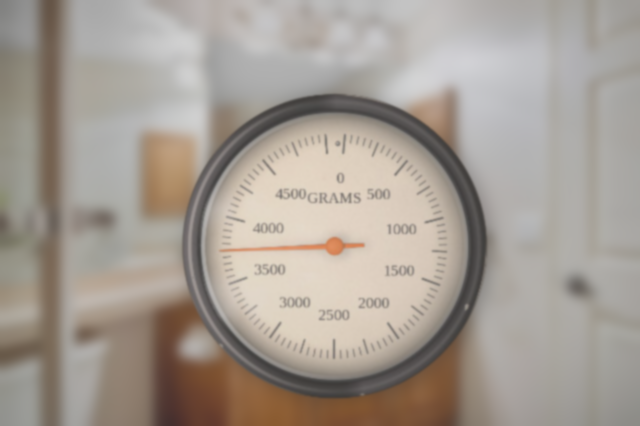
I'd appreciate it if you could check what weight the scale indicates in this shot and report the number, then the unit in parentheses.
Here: 3750 (g)
